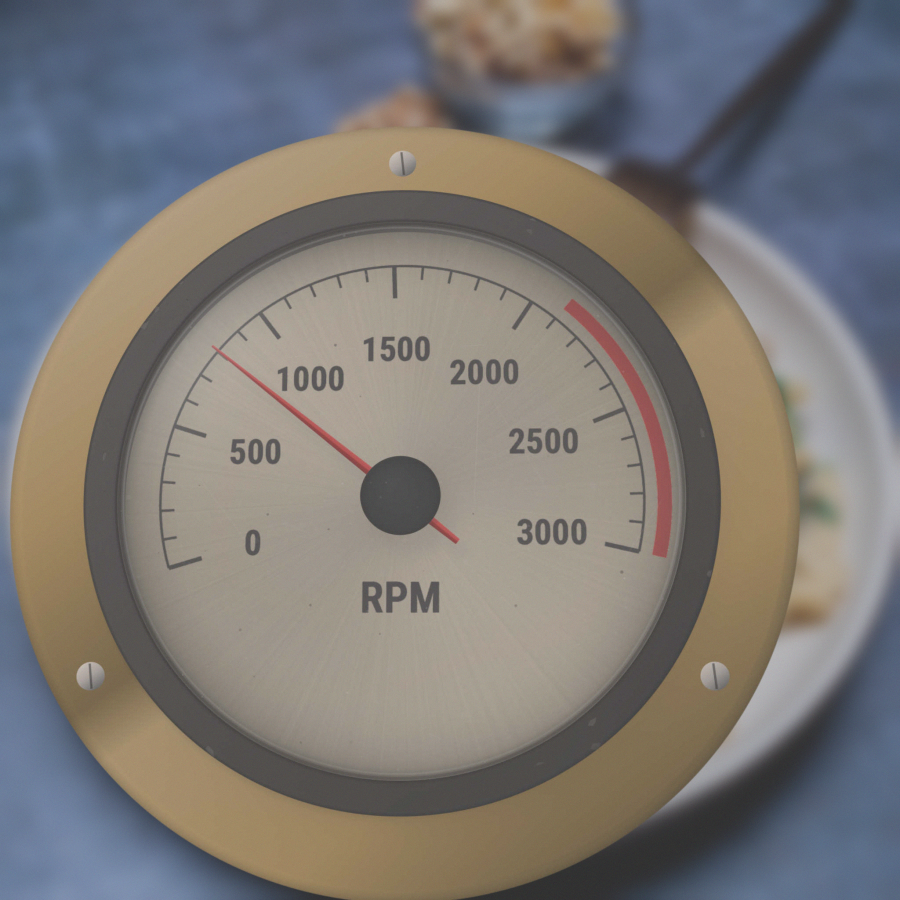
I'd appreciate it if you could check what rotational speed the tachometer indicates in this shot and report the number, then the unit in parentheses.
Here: 800 (rpm)
